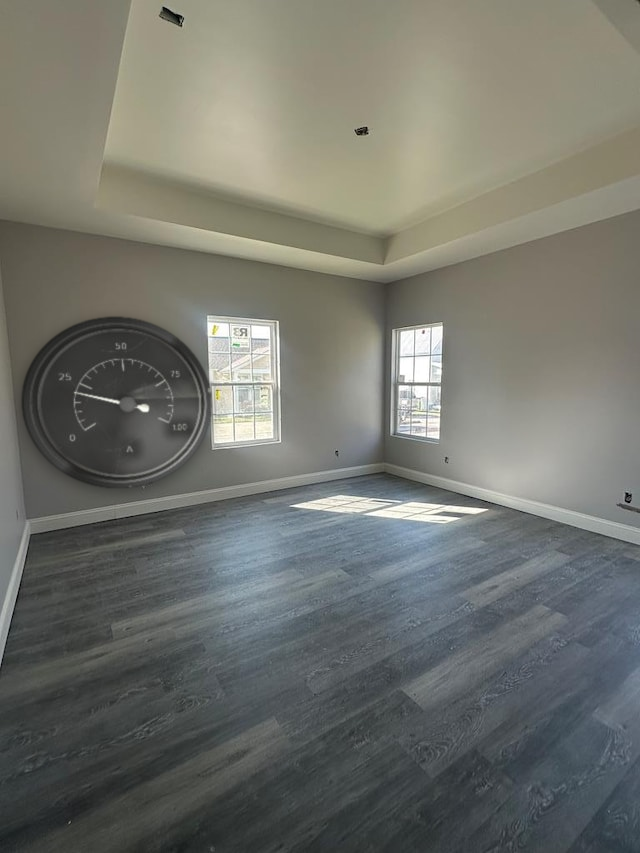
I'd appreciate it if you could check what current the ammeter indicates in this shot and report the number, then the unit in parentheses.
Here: 20 (A)
